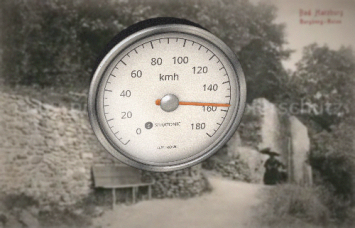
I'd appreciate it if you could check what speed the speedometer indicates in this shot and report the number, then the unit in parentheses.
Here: 155 (km/h)
